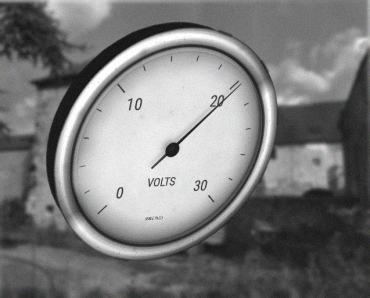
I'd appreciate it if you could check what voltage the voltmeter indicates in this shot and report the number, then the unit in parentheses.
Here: 20 (V)
